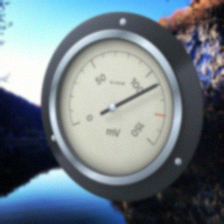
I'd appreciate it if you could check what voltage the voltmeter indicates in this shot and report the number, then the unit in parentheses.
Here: 110 (mV)
